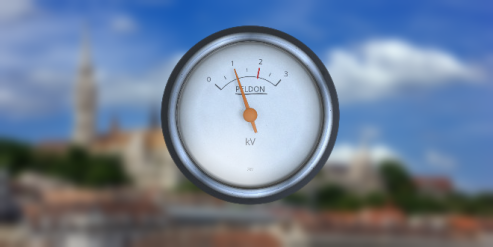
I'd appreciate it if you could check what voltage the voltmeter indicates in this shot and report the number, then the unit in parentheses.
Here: 1 (kV)
